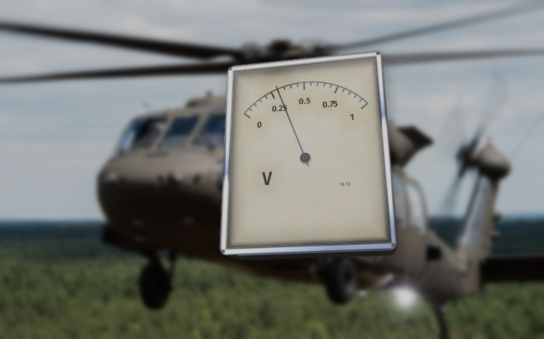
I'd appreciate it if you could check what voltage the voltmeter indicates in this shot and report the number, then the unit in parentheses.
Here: 0.3 (V)
